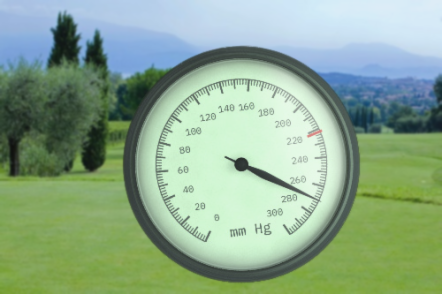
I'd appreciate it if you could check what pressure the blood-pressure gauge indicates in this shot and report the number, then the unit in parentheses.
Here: 270 (mmHg)
